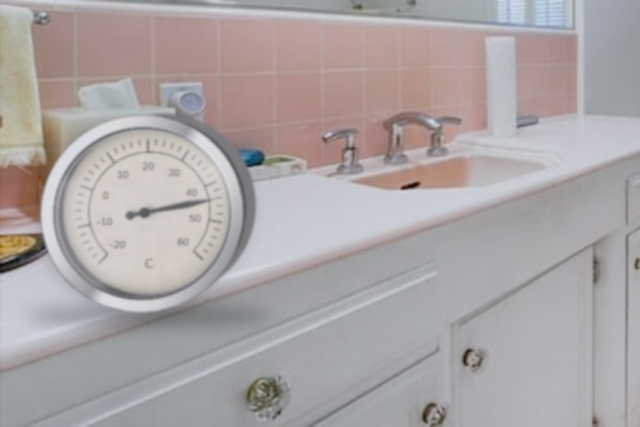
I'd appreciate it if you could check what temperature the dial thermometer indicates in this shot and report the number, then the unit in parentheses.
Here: 44 (°C)
